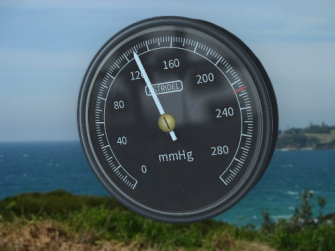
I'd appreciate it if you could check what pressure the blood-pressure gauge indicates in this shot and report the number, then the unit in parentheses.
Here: 130 (mmHg)
